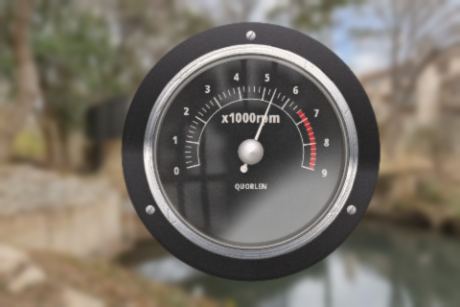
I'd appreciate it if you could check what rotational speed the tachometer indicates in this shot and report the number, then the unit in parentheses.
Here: 5400 (rpm)
